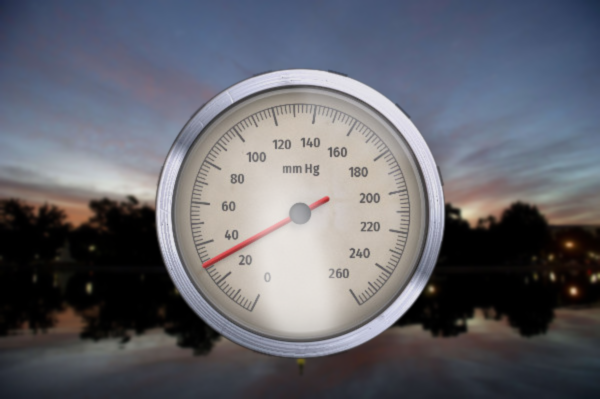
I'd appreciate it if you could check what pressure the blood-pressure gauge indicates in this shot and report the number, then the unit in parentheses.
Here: 30 (mmHg)
